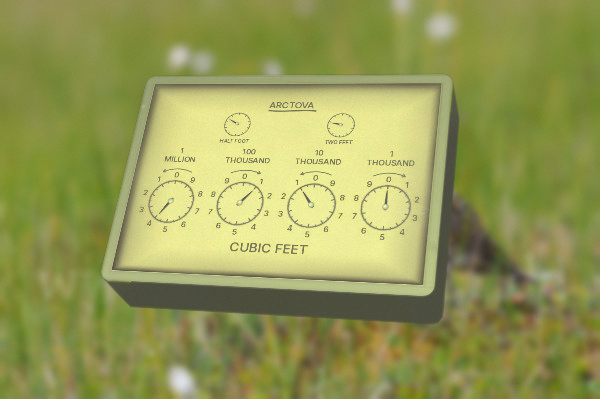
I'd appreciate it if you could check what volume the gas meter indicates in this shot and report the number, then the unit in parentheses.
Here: 411000 (ft³)
